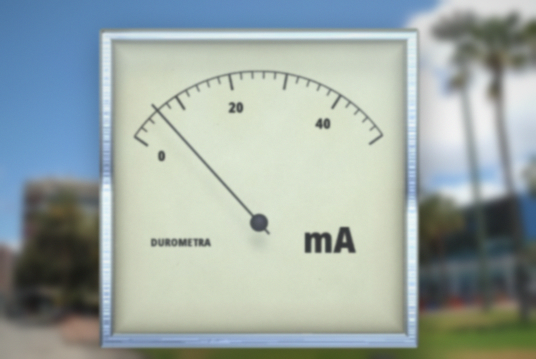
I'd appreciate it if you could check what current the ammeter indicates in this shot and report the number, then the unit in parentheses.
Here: 6 (mA)
